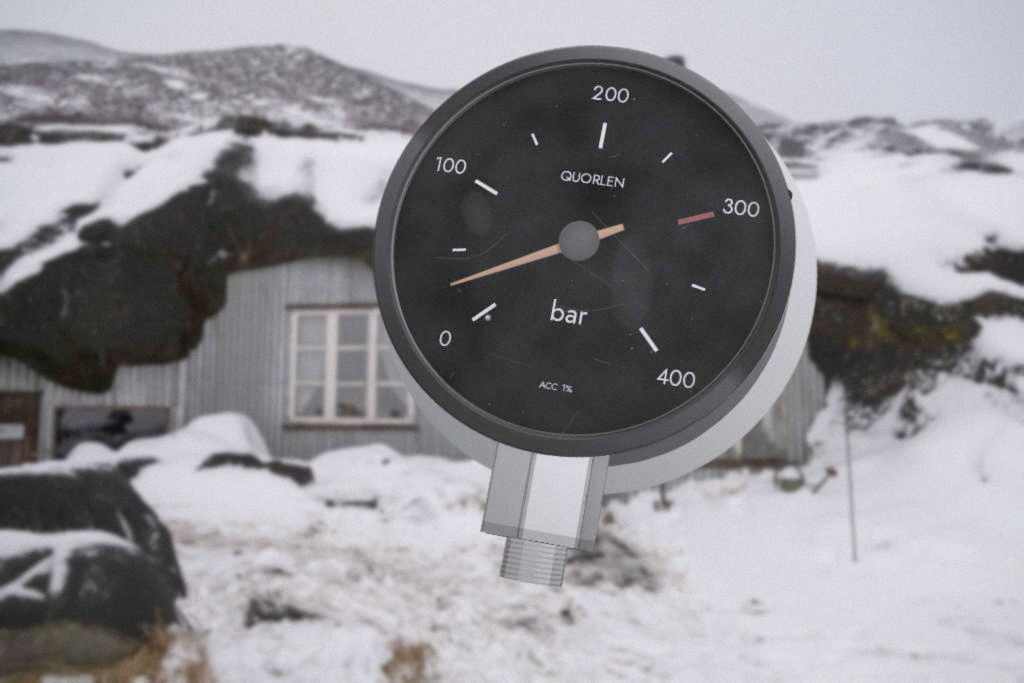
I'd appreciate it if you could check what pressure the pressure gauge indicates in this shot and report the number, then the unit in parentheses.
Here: 25 (bar)
